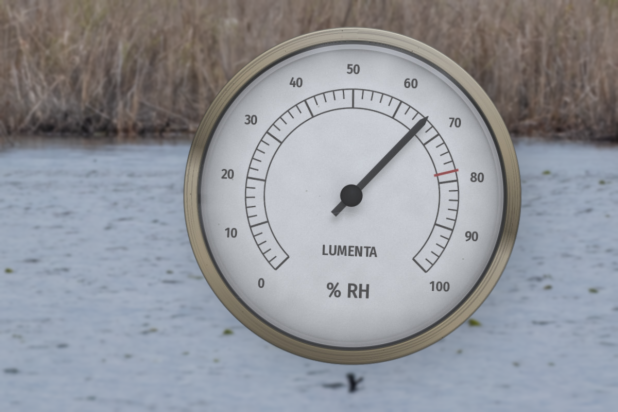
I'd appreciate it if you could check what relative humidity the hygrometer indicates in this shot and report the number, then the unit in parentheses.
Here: 66 (%)
